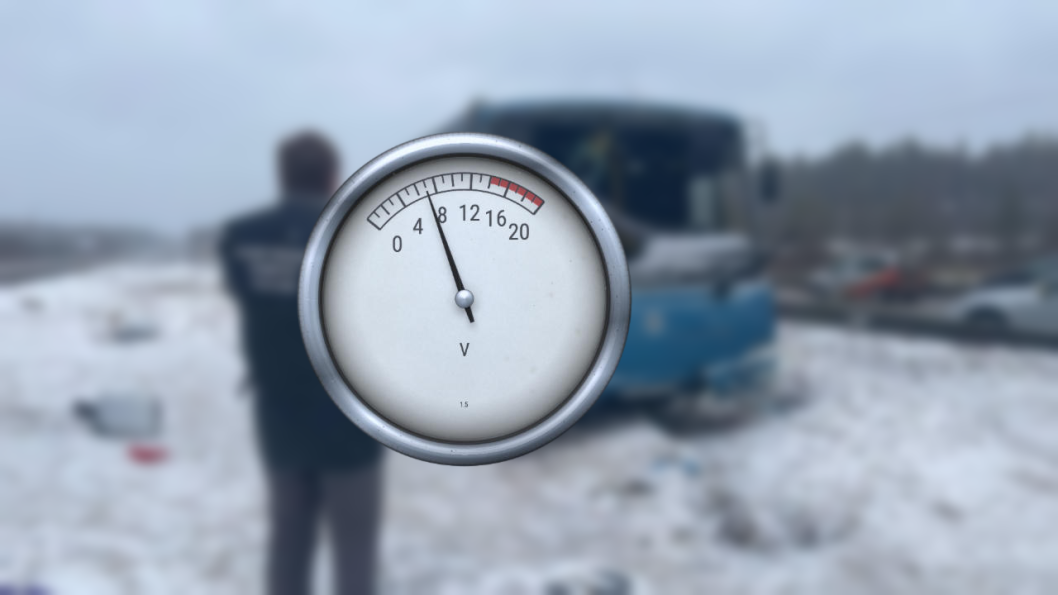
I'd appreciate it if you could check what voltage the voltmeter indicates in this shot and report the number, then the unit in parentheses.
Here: 7 (V)
